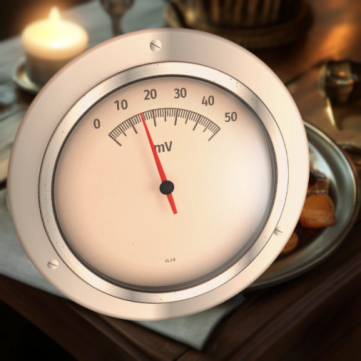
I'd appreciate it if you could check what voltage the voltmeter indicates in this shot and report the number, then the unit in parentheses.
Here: 15 (mV)
